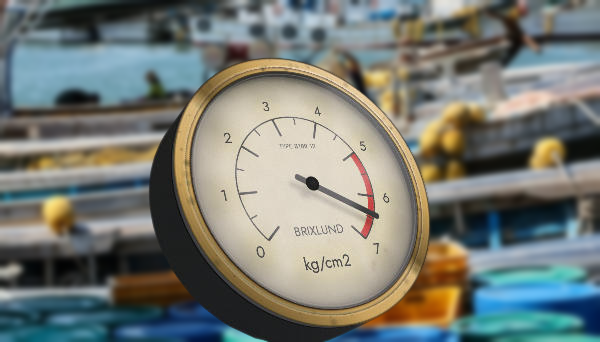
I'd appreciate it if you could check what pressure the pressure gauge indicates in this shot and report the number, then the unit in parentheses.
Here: 6.5 (kg/cm²)
